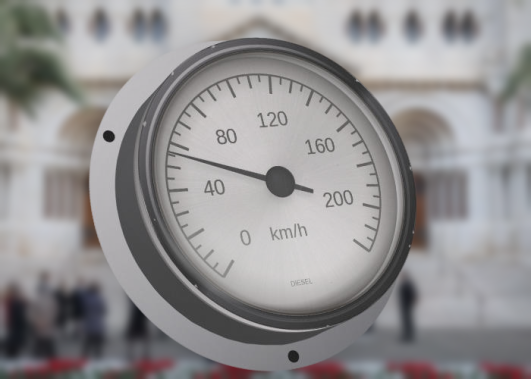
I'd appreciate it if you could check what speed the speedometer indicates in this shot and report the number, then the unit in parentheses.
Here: 55 (km/h)
